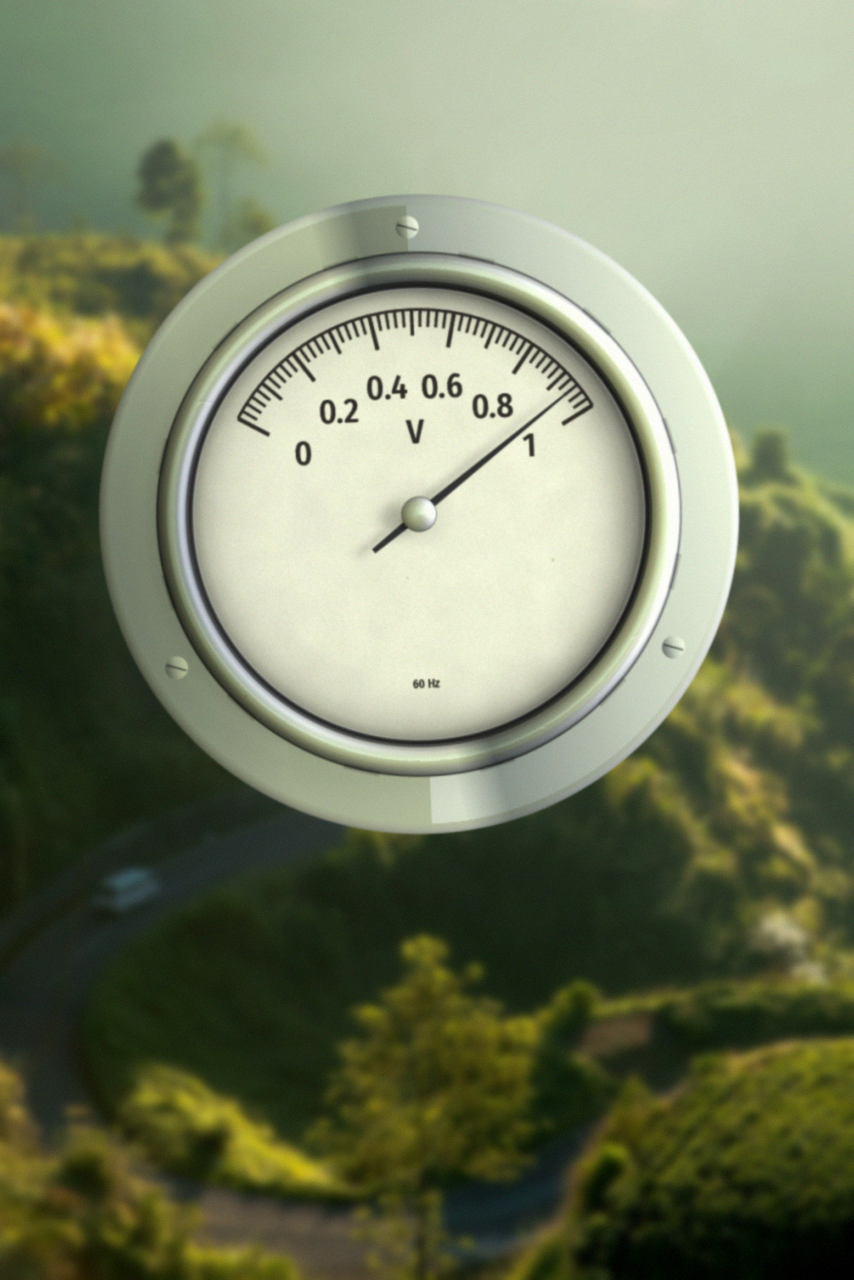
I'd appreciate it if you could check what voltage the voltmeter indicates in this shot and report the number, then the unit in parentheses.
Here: 0.94 (V)
